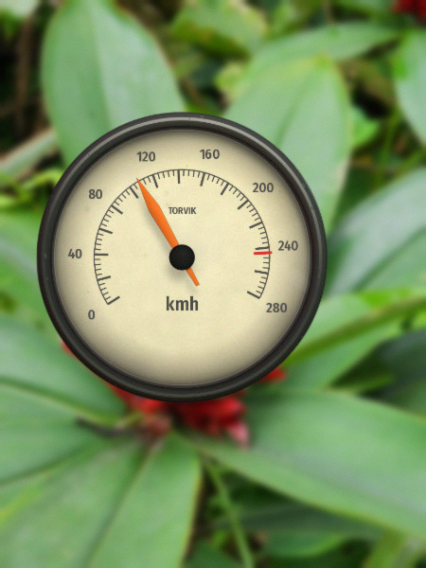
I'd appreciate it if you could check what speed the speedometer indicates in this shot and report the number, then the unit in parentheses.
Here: 108 (km/h)
